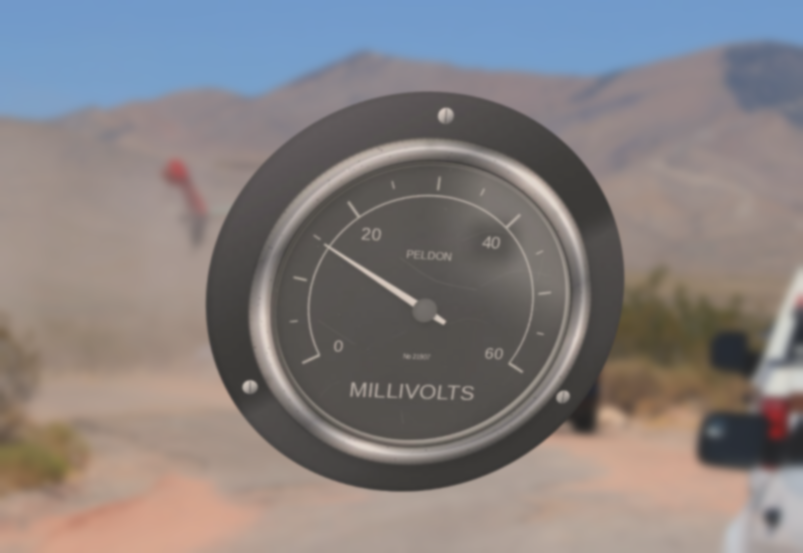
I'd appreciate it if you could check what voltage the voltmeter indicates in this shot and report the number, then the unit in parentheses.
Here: 15 (mV)
